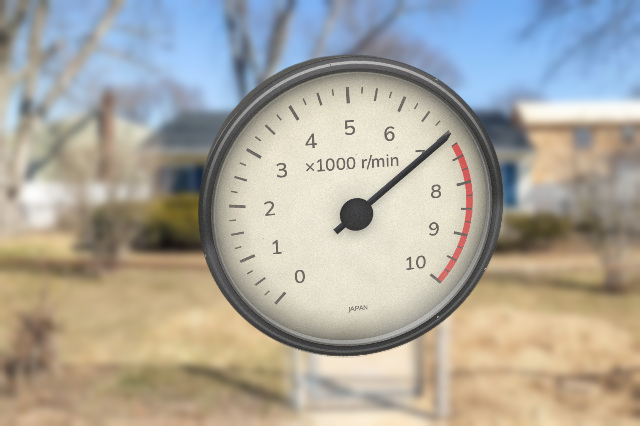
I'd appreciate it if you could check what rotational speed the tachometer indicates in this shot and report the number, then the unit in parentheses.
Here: 7000 (rpm)
